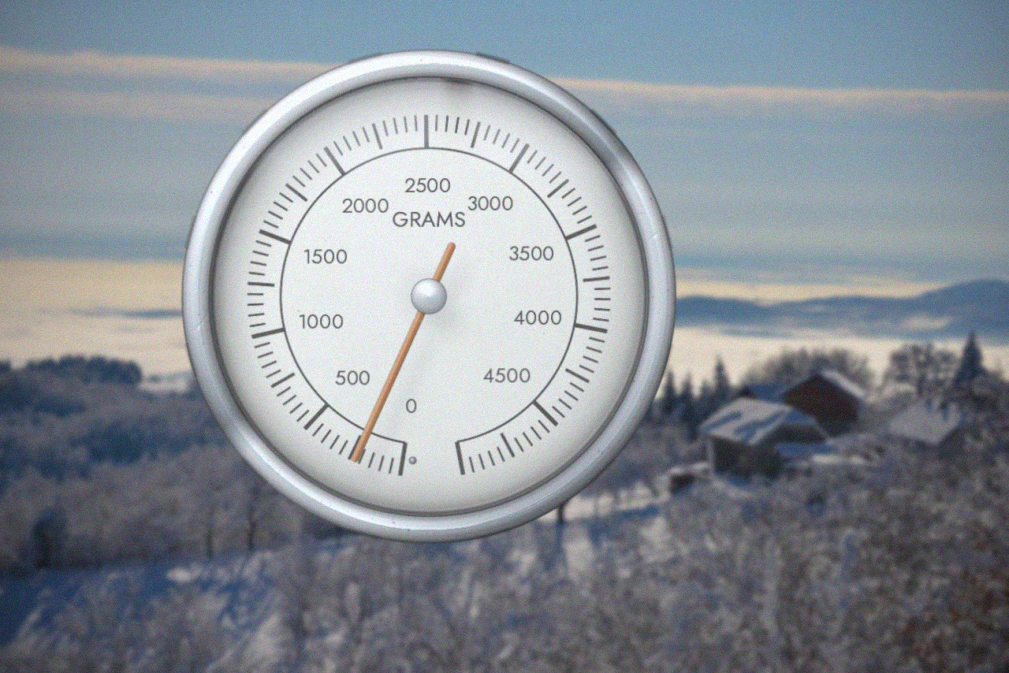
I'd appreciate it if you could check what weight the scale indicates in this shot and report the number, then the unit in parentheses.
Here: 225 (g)
